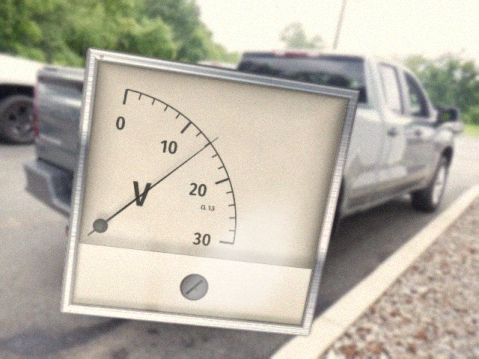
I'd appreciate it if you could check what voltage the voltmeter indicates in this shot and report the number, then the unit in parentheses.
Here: 14 (V)
